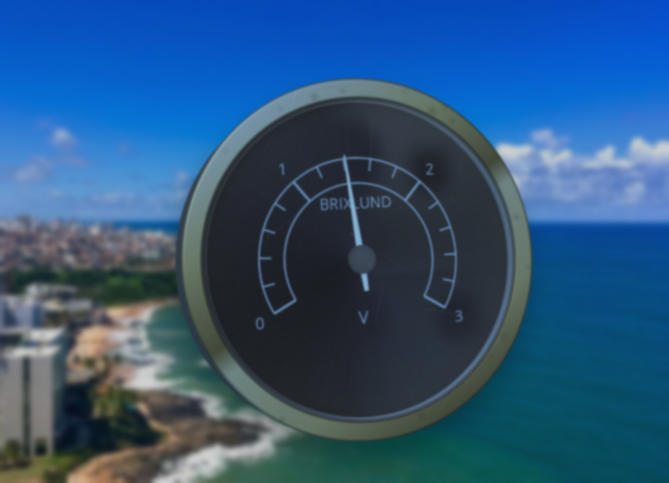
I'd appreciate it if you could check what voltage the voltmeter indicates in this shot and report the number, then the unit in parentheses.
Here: 1.4 (V)
